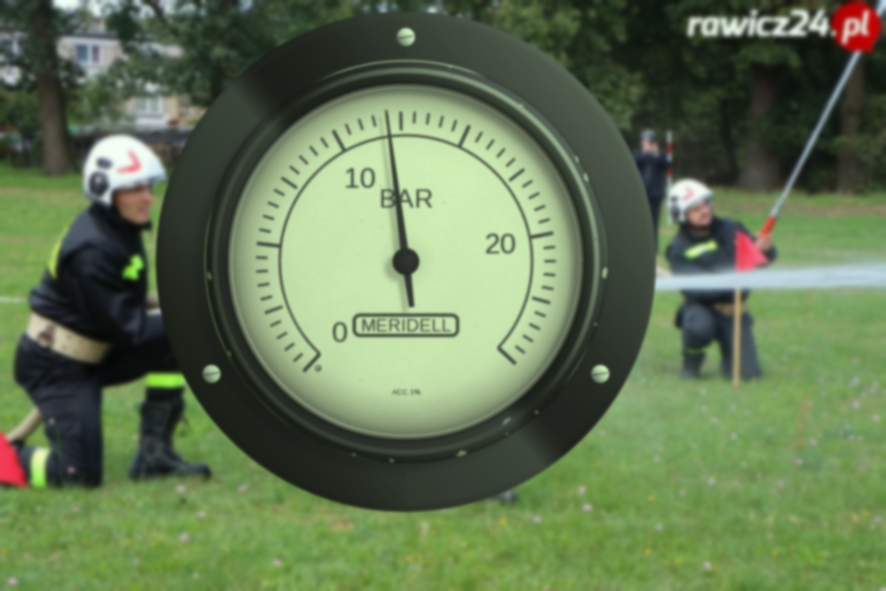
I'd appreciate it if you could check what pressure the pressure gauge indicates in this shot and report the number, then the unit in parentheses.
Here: 12 (bar)
